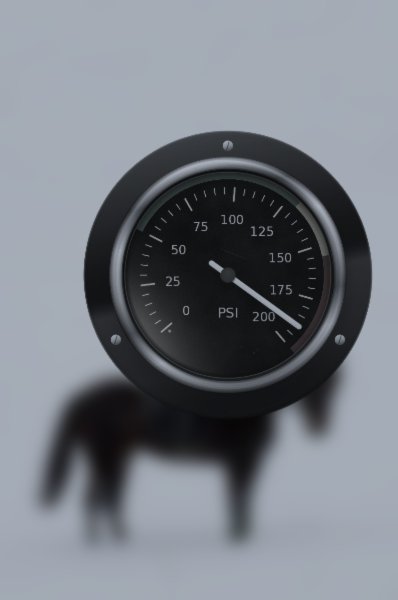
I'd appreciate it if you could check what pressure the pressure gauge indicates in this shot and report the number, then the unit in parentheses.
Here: 190 (psi)
